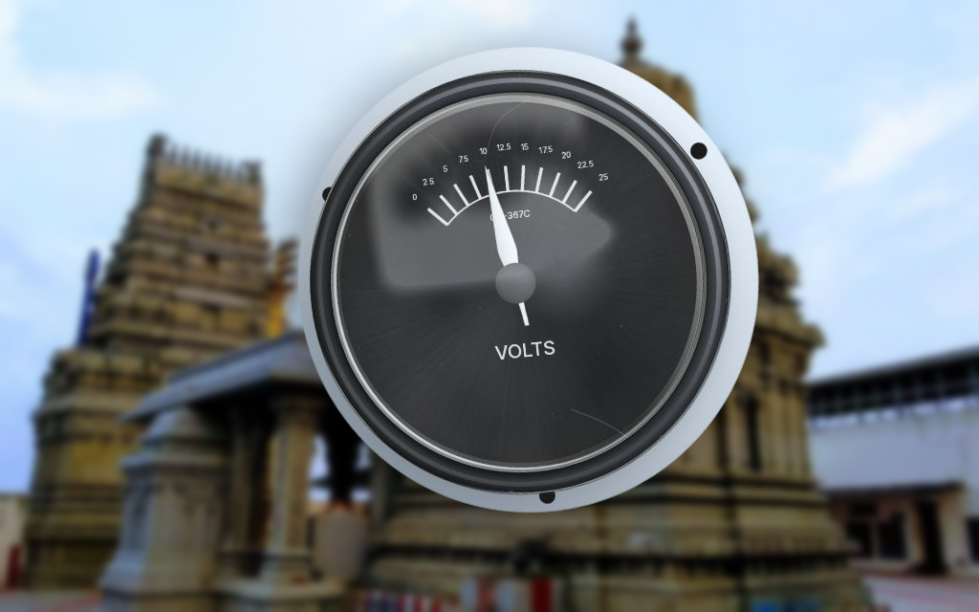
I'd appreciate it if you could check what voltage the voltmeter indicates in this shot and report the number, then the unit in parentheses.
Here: 10 (V)
